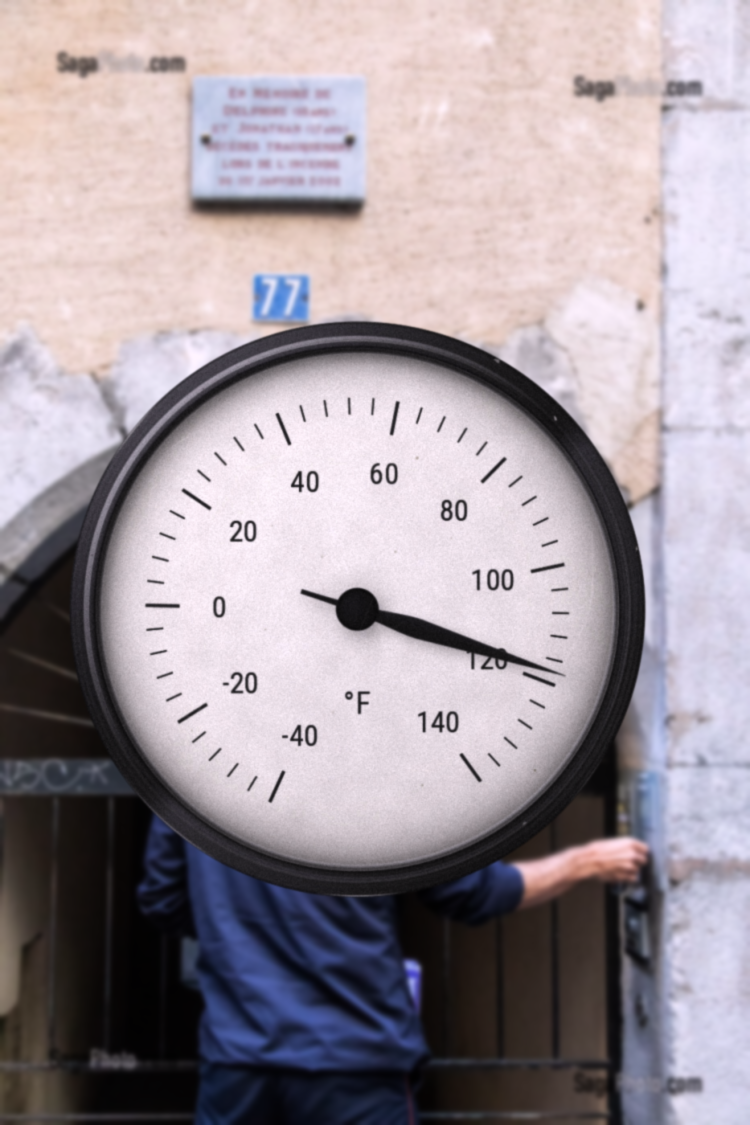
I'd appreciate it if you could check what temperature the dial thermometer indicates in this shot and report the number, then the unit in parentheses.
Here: 118 (°F)
